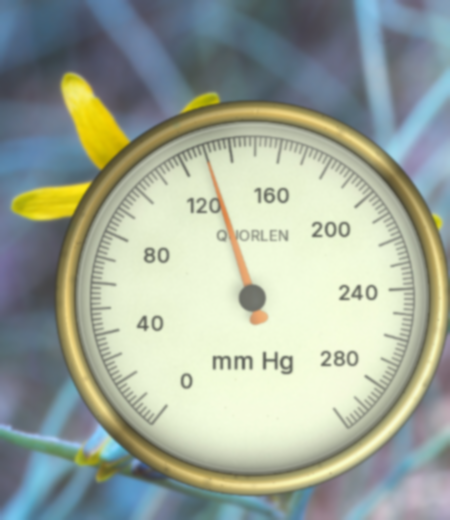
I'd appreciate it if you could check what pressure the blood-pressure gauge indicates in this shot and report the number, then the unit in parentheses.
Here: 130 (mmHg)
